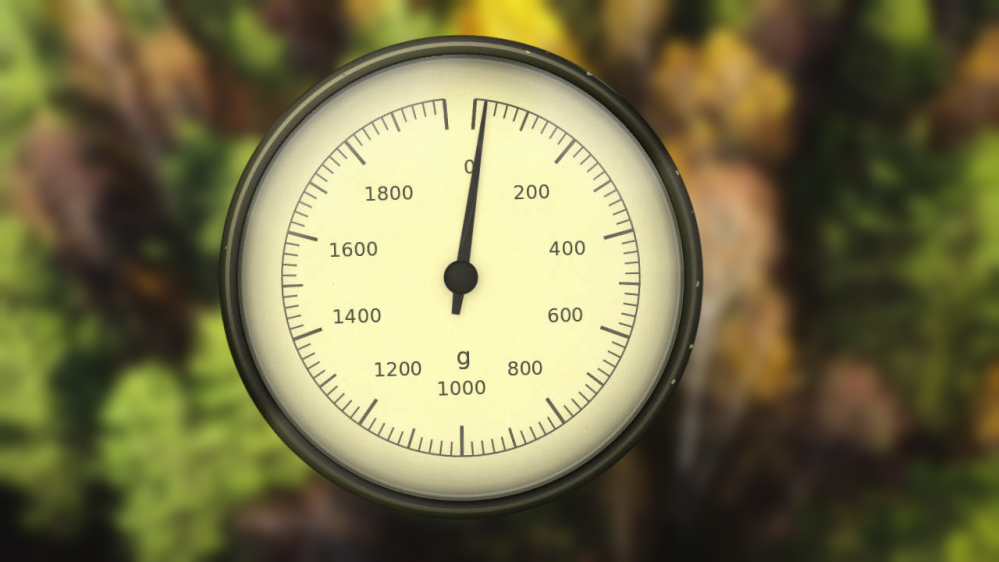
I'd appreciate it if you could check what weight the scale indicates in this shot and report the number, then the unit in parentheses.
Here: 20 (g)
